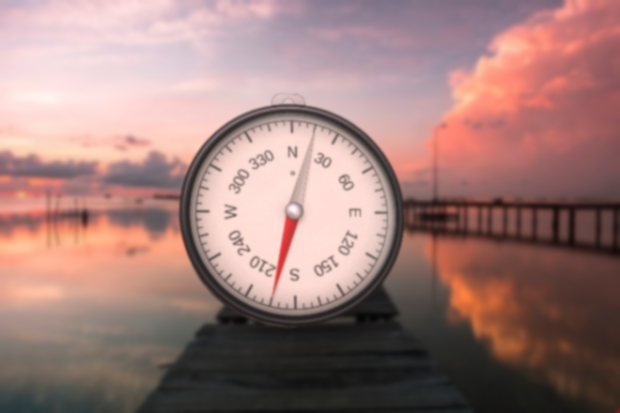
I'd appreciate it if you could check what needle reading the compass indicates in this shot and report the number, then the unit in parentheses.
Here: 195 (°)
